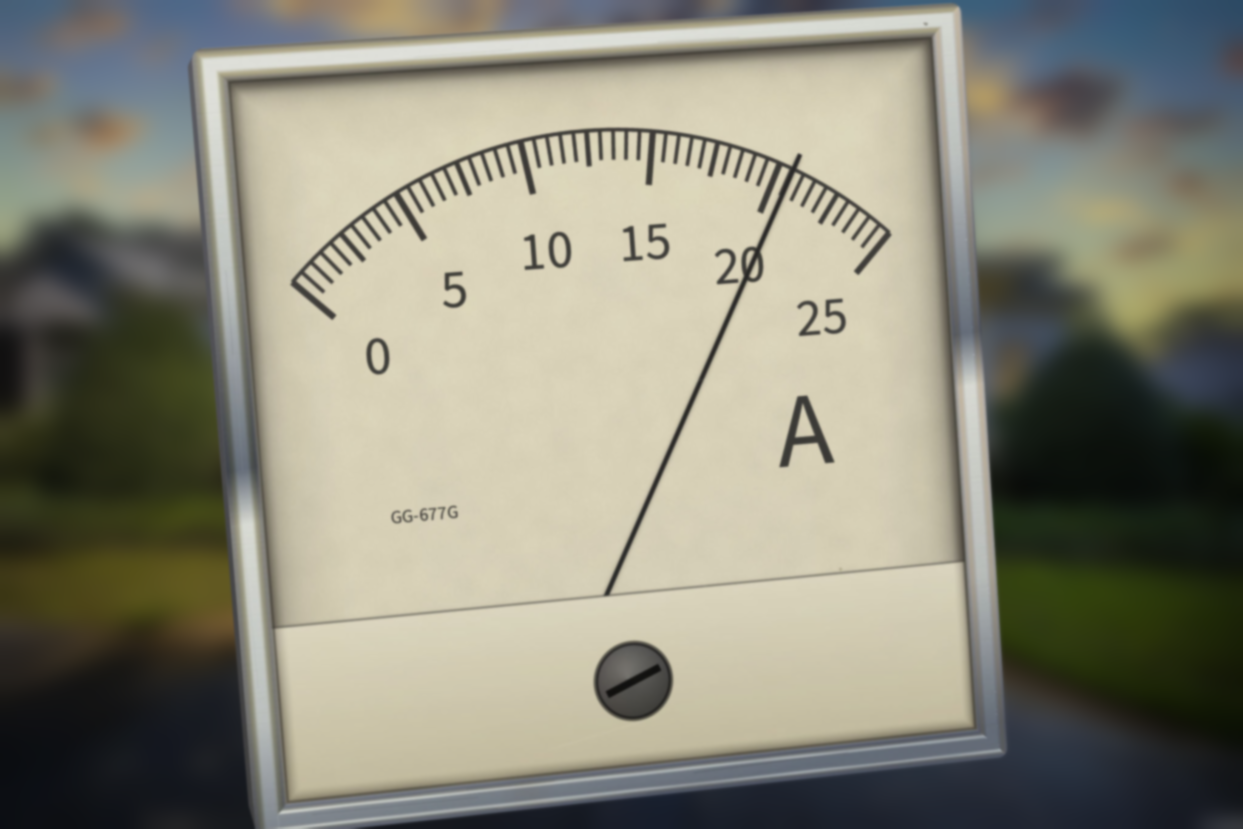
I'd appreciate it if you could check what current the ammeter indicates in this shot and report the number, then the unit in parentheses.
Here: 20.5 (A)
